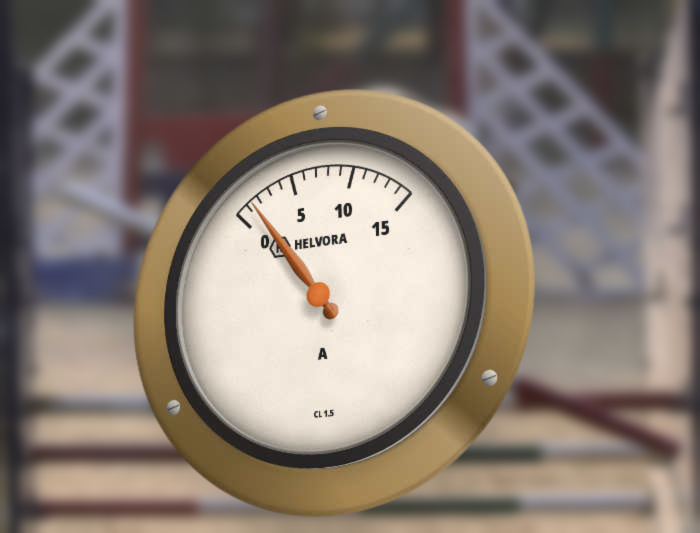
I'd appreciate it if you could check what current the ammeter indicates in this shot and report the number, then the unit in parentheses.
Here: 1.5 (A)
